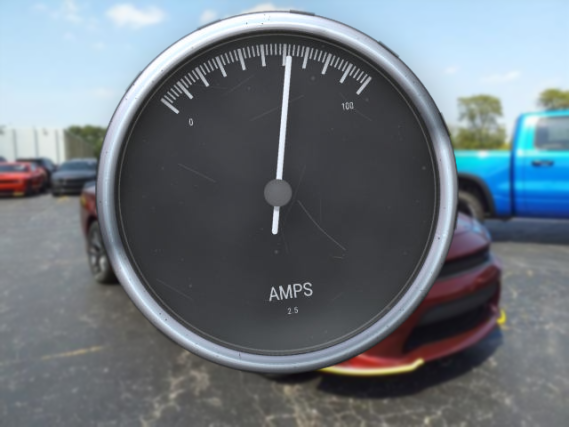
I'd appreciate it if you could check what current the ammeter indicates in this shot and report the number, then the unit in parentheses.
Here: 62 (A)
